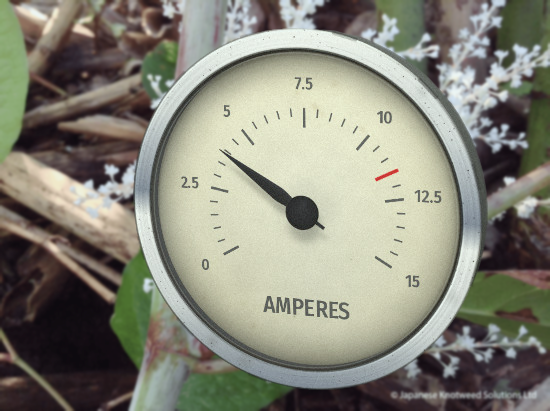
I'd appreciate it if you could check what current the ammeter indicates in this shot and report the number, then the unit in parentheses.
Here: 4 (A)
